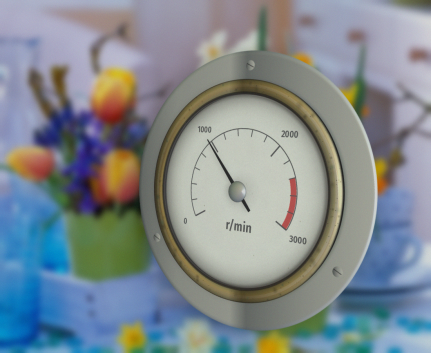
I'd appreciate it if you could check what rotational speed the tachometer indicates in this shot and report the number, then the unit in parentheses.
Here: 1000 (rpm)
